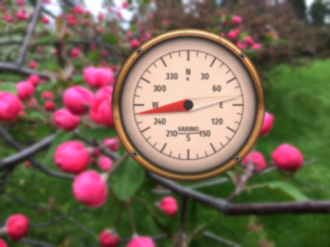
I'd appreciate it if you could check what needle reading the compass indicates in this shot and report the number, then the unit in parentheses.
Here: 260 (°)
